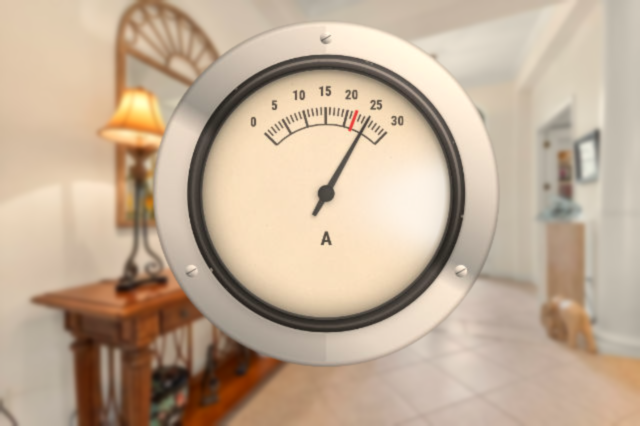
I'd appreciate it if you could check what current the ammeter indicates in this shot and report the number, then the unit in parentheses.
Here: 25 (A)
